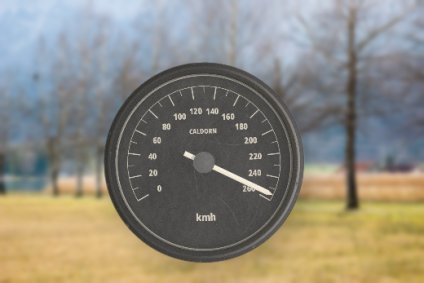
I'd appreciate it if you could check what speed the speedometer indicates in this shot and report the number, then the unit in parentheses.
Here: 255 (km/h)
